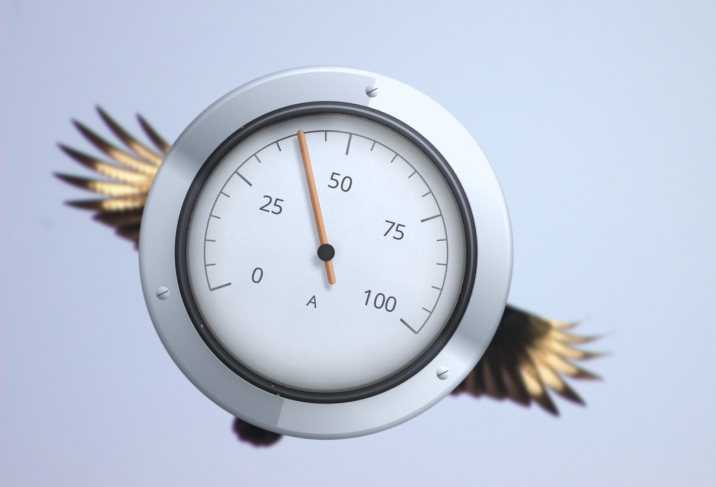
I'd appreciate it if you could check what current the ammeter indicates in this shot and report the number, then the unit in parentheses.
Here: 40 (A)
